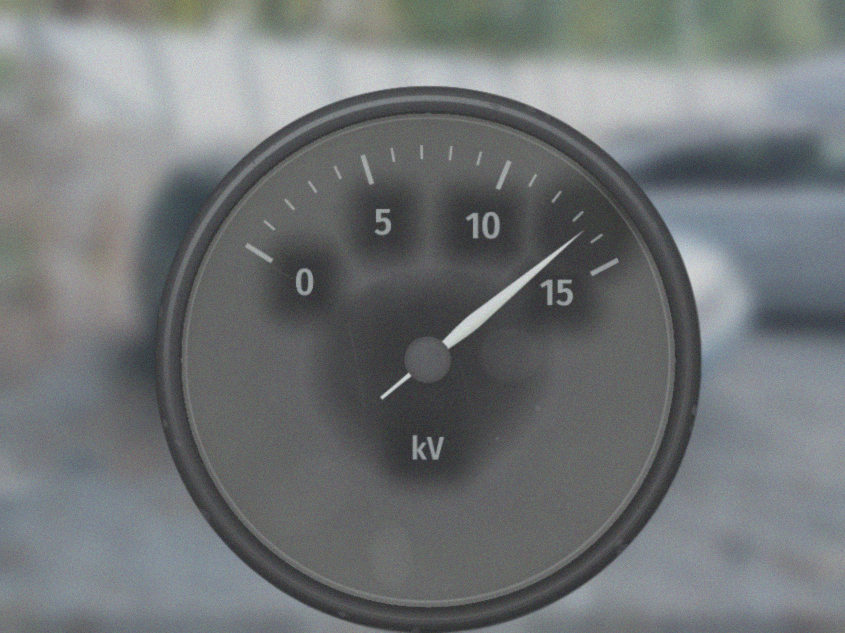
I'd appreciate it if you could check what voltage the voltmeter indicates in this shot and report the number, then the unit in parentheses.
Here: 13.5 (kV)
